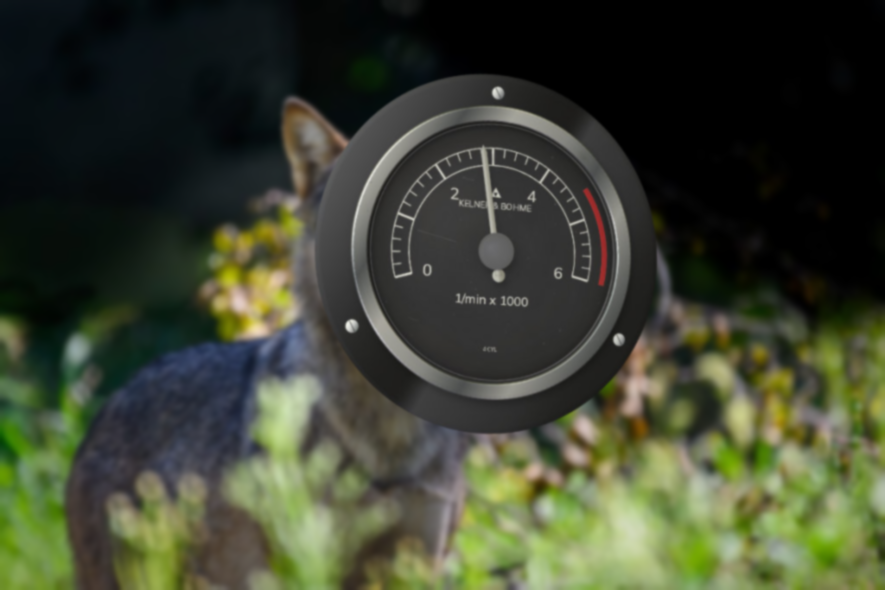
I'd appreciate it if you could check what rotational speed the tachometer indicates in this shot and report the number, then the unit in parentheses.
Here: 2800 (rpm)
